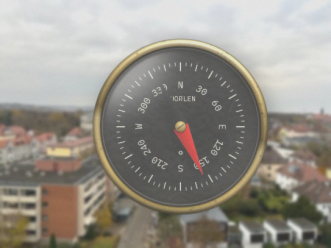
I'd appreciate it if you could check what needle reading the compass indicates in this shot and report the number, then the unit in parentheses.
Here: 155 (°)
